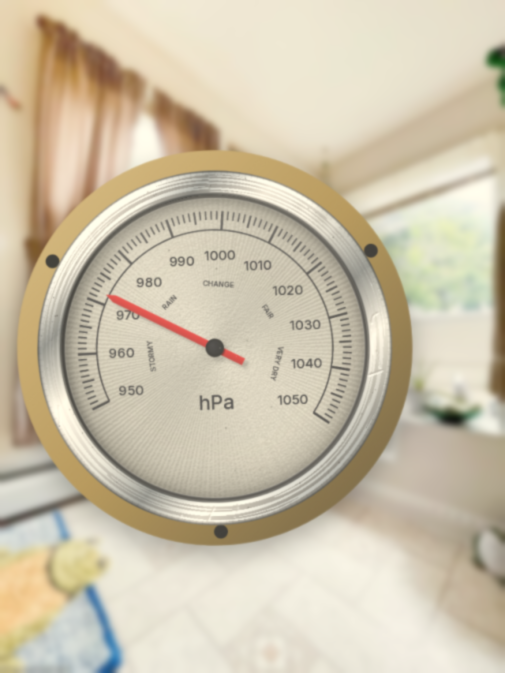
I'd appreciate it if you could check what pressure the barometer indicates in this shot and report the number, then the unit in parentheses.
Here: 972 (hPa)
